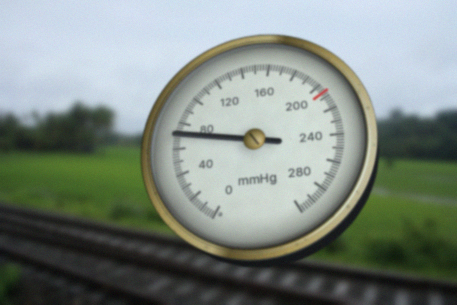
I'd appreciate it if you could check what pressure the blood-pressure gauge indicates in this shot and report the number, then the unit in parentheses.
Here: 70 (mmHg)
